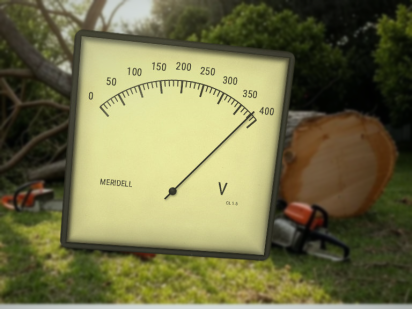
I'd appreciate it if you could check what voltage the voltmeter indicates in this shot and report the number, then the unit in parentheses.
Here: 380 (V)
